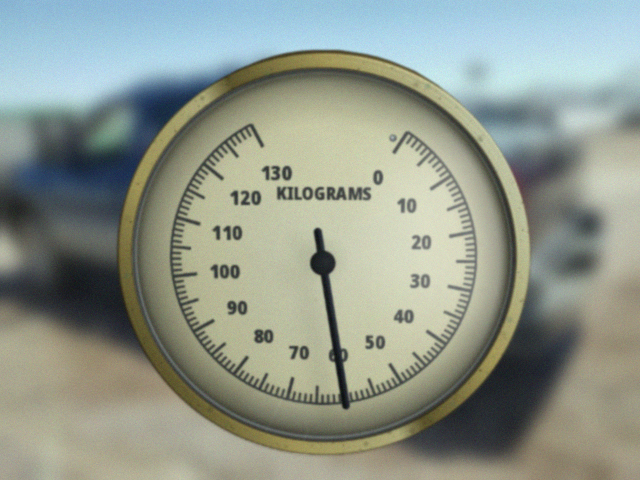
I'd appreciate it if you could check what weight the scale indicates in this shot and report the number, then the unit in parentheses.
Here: 60 (kg)
